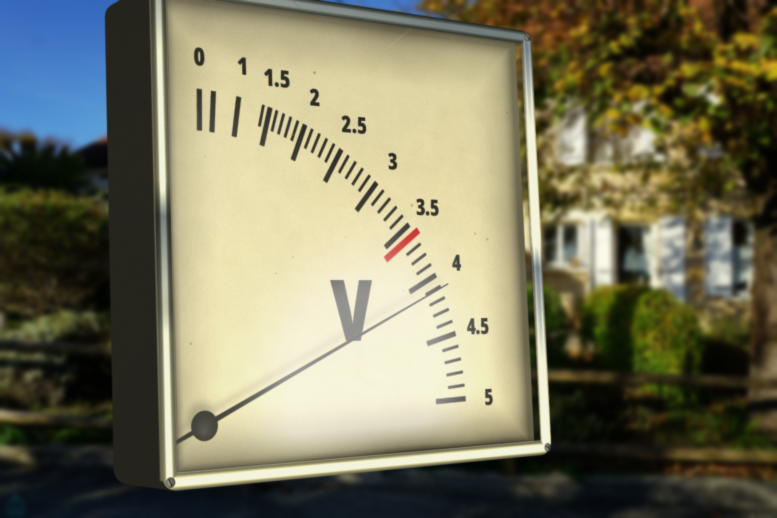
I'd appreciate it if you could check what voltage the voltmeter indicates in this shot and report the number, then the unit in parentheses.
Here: 4.1 (V)
